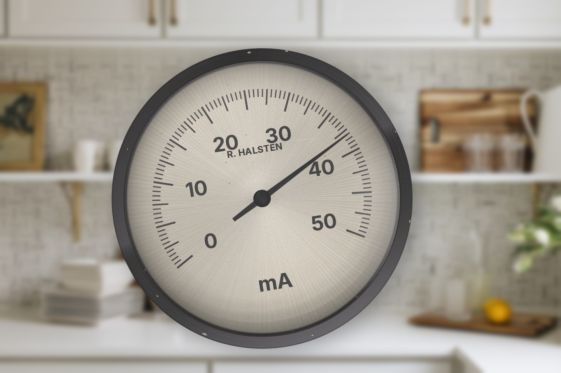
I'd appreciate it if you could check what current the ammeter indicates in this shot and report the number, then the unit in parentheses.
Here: 38 (mA)
